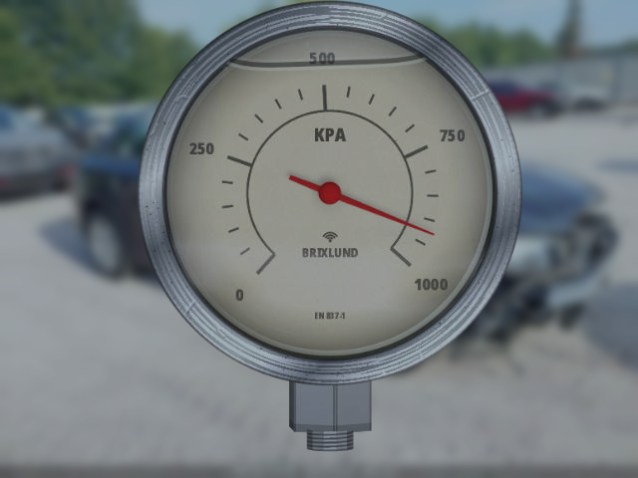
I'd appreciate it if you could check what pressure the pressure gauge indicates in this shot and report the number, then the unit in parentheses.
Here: 925 (kPa)
